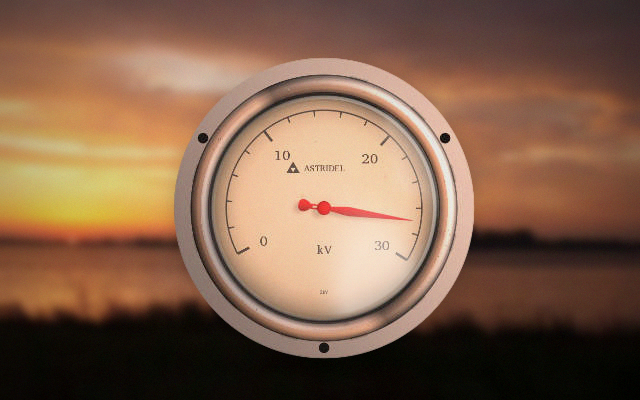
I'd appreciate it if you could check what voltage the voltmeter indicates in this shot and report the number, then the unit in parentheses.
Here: 27 (kV)
